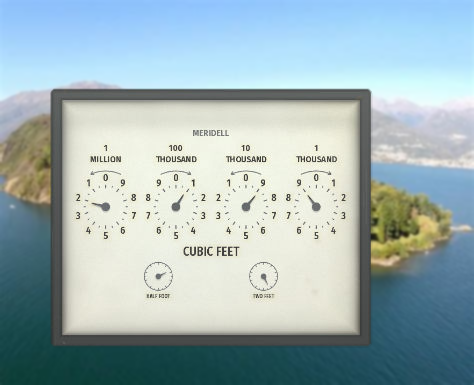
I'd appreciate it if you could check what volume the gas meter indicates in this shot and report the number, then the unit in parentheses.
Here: 208900 (ft³)
